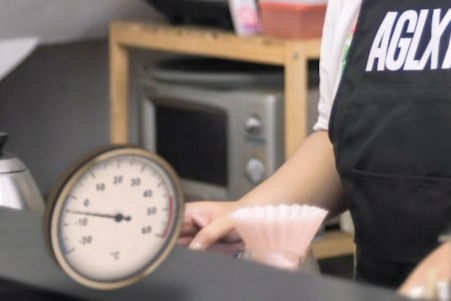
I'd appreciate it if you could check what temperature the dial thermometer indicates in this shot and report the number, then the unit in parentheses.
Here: -5 (°C)
